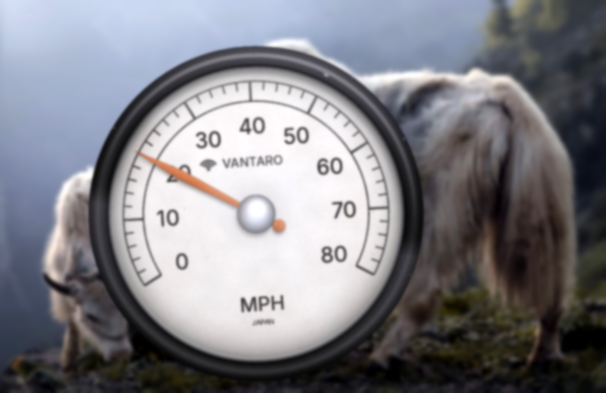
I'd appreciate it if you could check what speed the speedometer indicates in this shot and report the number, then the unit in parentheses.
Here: 20 (mph)
